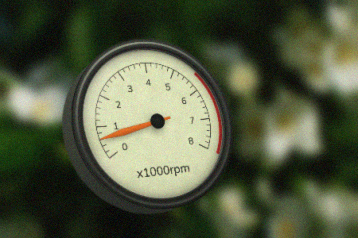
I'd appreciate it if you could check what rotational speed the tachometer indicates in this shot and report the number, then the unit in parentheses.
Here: 600 (rpm)
